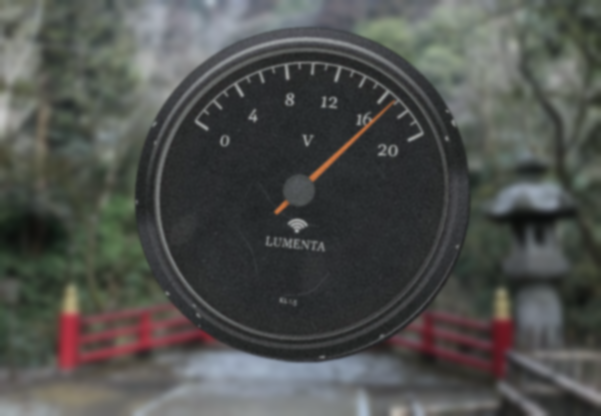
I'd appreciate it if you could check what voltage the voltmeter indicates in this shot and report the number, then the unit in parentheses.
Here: 17 (V)
